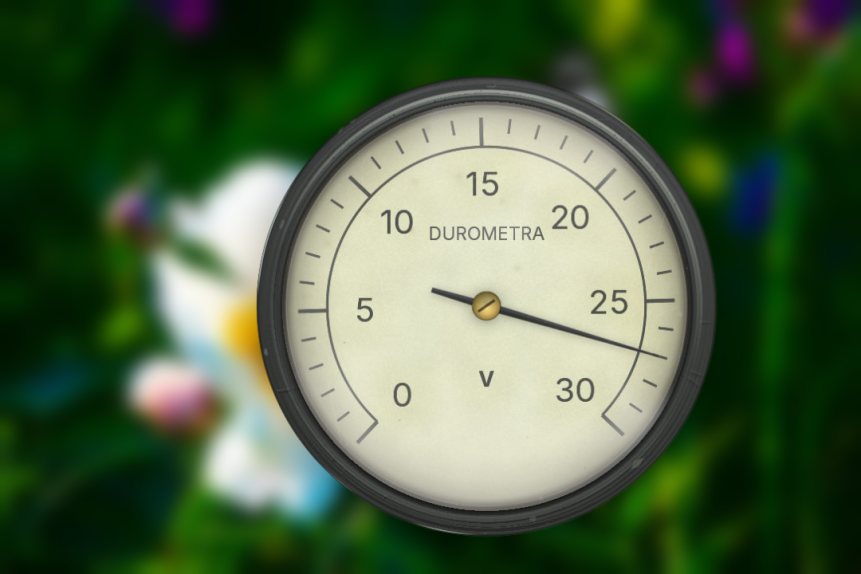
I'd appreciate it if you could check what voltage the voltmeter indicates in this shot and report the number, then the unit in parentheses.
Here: 27 (V)
